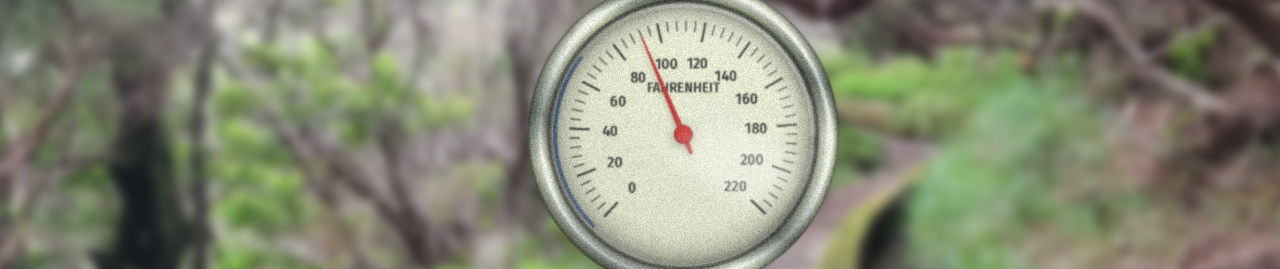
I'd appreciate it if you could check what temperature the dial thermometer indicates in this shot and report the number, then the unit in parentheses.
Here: 92 (°F)
